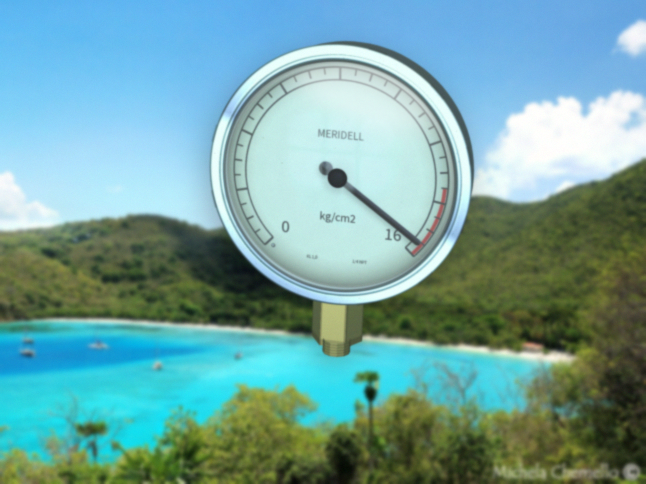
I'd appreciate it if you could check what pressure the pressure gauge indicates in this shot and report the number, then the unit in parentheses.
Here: 15.5 (kg/cm²)
